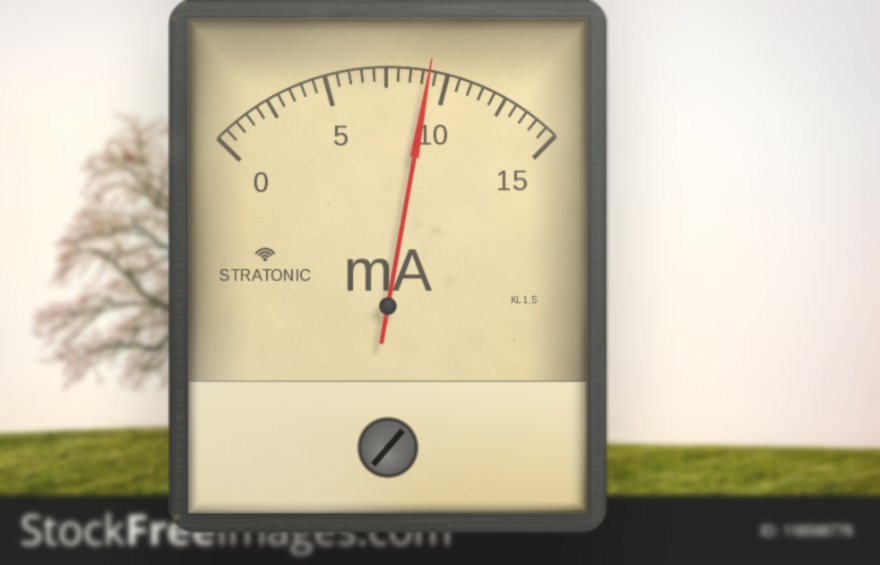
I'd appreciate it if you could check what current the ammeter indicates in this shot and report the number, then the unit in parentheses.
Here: 9.25 (mA)
